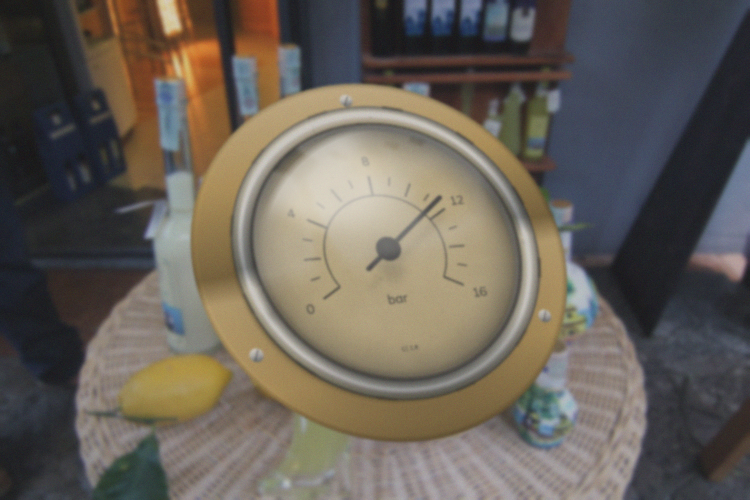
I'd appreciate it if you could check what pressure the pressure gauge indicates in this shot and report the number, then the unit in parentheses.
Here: 11.5 (bar)
